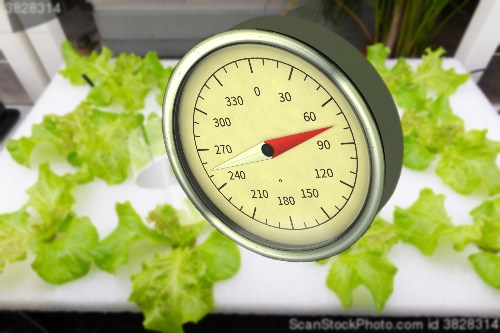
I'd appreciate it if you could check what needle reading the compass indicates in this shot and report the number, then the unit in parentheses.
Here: 75 (°)
